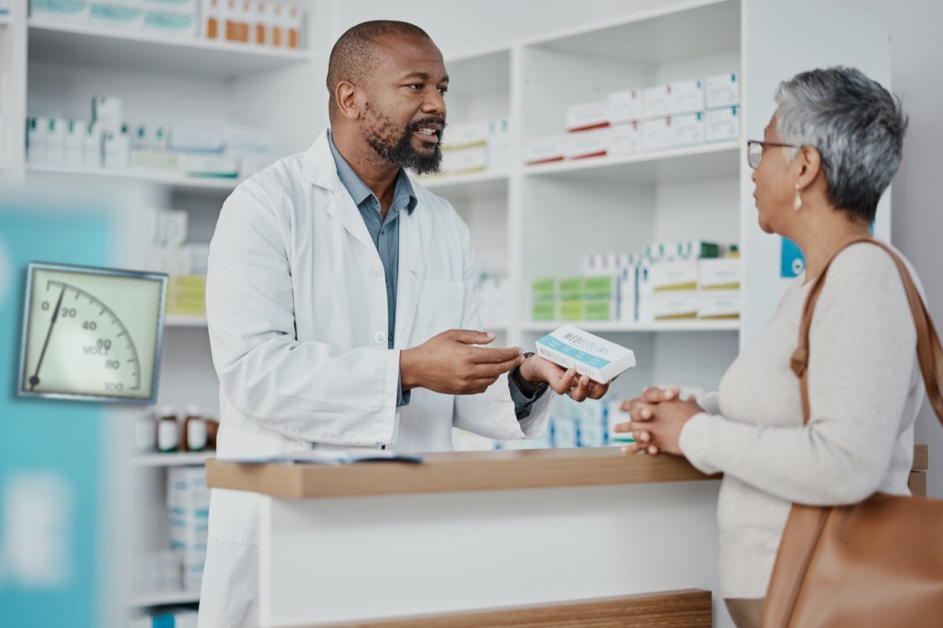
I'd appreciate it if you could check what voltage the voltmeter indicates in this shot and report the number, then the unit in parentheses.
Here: 10 (V)
